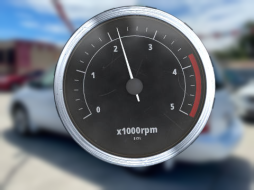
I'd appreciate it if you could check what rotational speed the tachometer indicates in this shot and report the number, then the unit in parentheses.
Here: 2200 (rpm)
